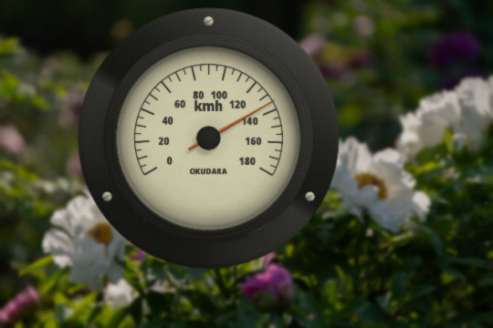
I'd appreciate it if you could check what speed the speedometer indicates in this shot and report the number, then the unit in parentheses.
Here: 135 (km/h)
